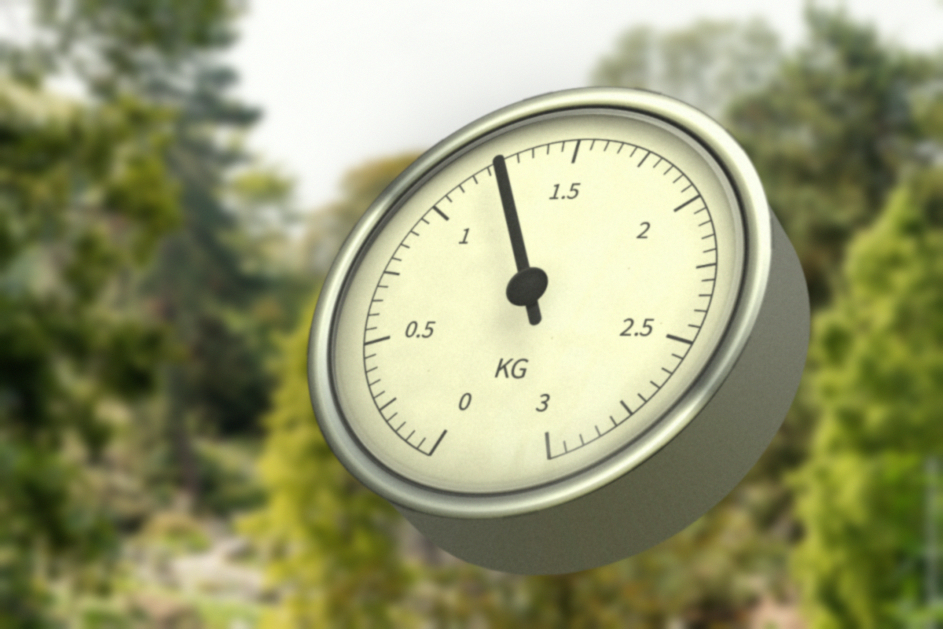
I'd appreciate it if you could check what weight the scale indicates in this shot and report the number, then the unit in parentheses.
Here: 1.25 (kg)
